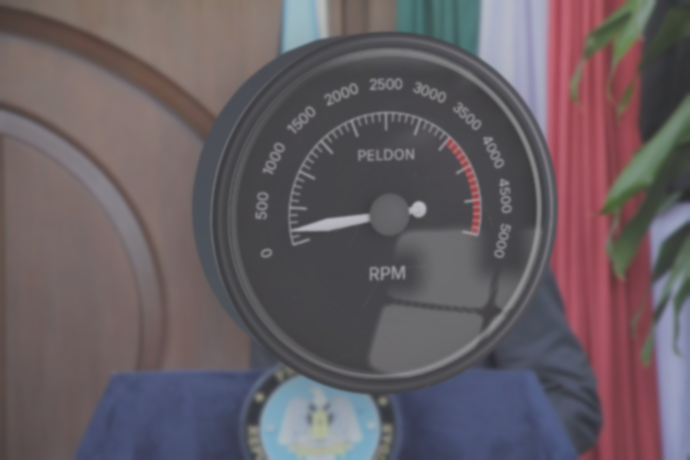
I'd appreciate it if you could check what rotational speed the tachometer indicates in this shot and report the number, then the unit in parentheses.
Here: 200 (rpm)
